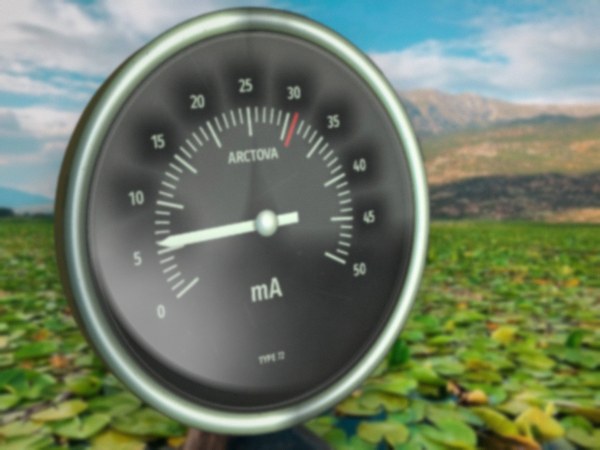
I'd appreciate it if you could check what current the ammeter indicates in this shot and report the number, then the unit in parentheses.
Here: 6 (mA)
